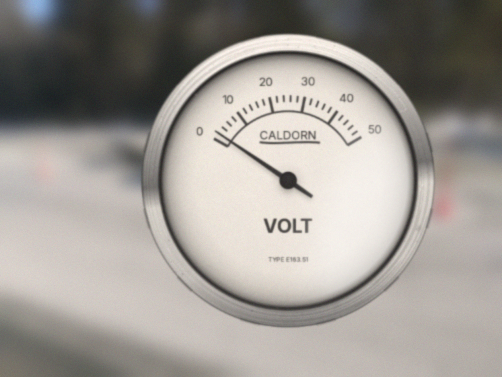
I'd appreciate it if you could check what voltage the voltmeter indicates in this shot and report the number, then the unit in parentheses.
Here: 2 (V)
